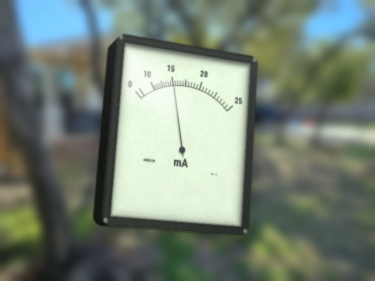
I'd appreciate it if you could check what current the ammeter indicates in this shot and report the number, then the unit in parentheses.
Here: 15 (mA)
